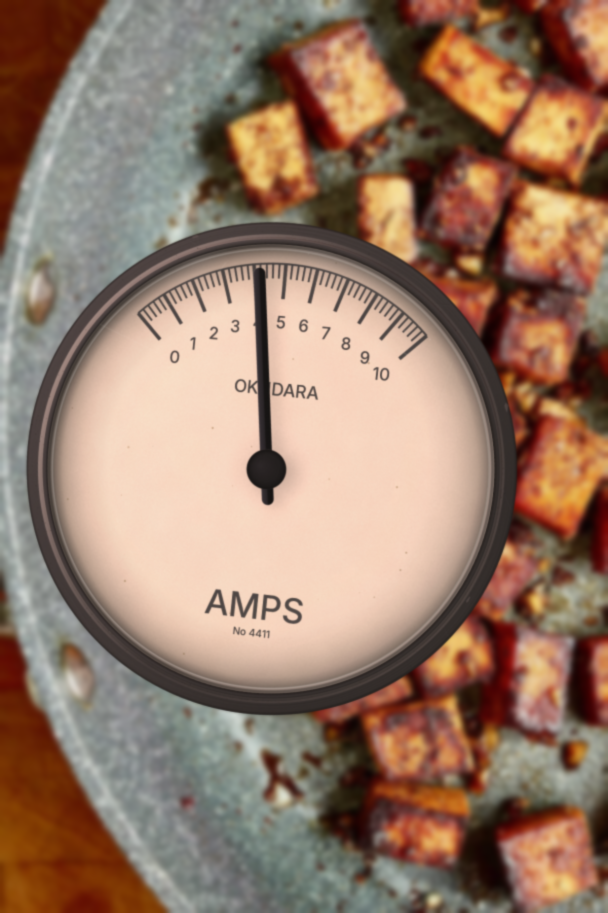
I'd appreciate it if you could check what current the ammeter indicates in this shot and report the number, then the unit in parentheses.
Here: 4.2 (A)
